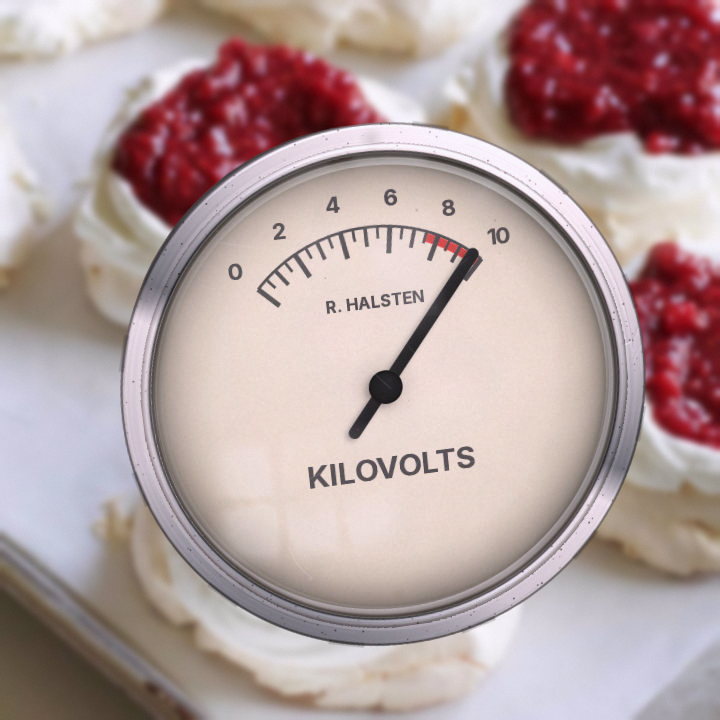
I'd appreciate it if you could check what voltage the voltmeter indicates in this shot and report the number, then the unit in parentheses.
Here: 9.5 (kV)
